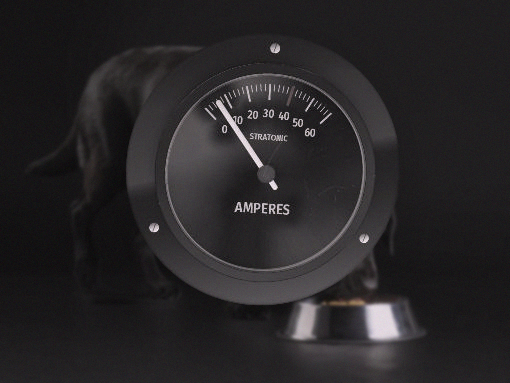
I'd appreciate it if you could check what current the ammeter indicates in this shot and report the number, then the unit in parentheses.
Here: 6 (A)
